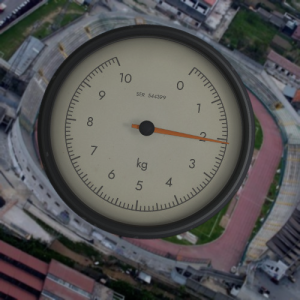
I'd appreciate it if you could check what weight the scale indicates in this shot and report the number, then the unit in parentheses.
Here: 2.1 (kg)
